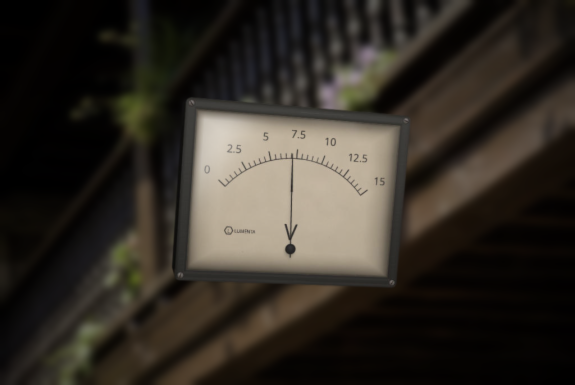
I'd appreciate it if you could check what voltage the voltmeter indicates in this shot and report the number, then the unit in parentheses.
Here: 7 (V)
